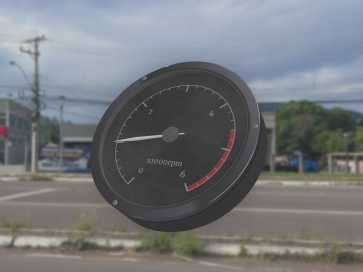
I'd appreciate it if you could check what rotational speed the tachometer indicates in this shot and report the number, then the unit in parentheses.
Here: 1000 (rpm)
